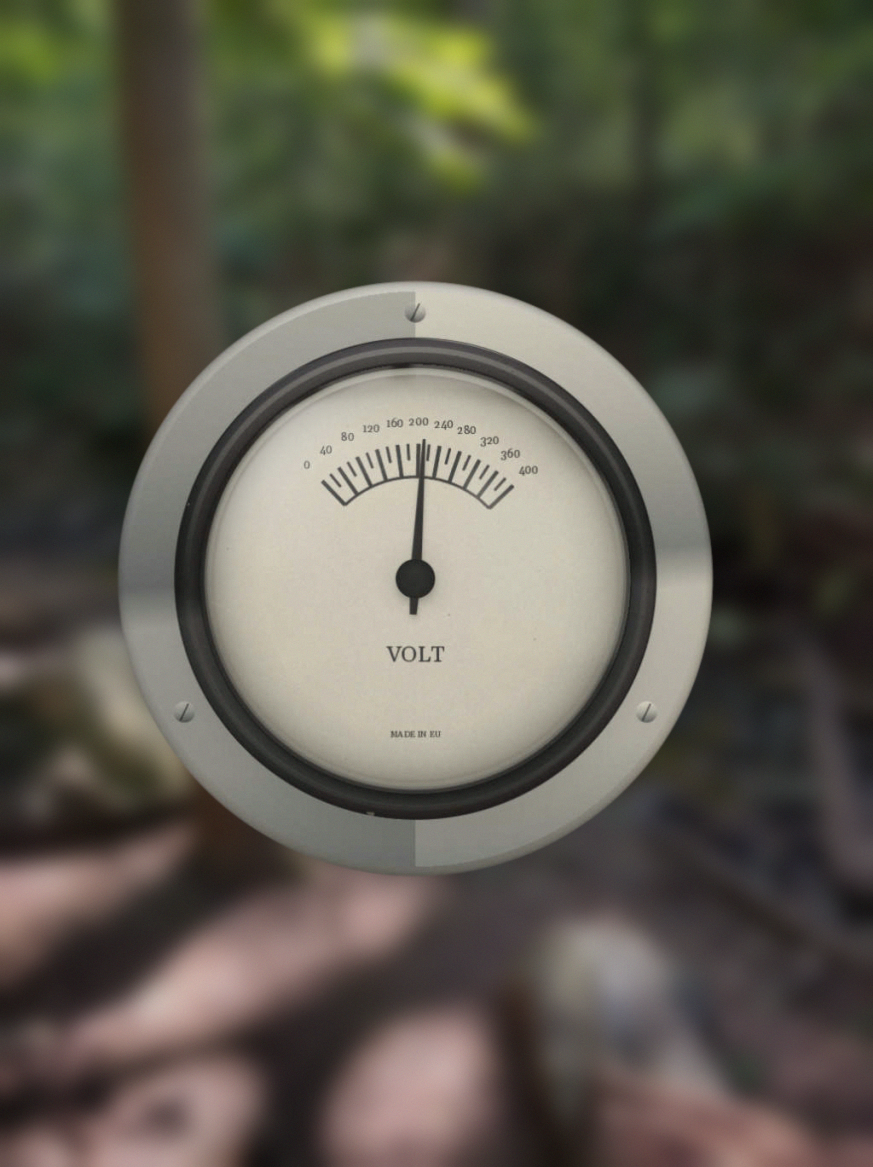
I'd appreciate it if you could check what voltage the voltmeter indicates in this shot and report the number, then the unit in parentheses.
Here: 210 (V)
